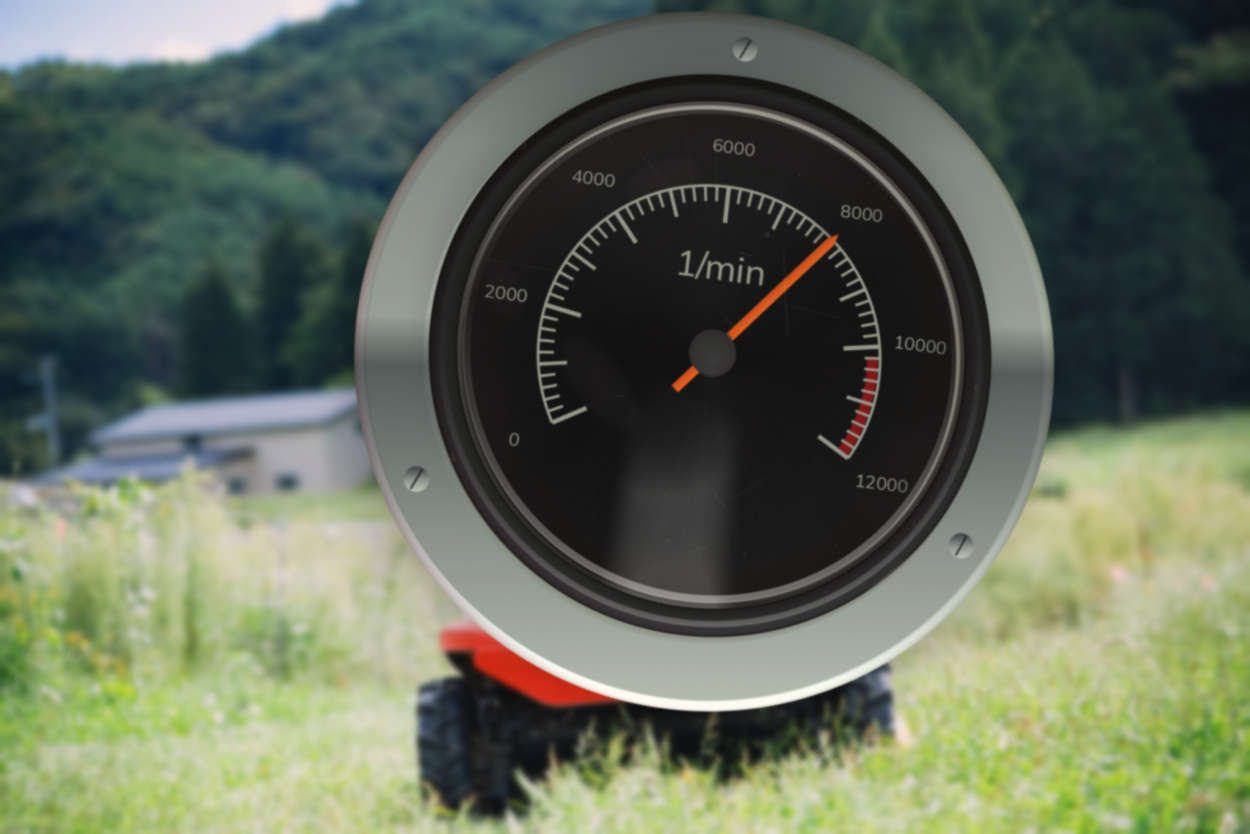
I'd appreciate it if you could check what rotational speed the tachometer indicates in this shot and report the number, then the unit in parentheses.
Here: 8000 (rpm)
